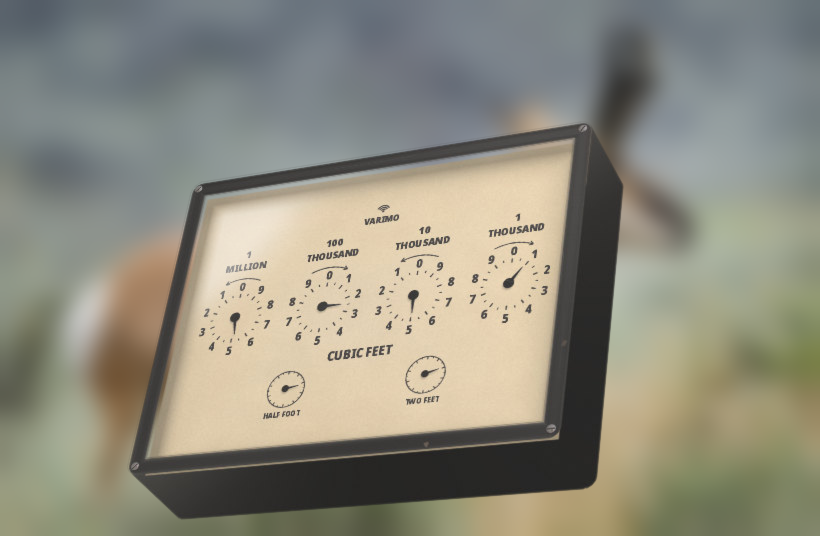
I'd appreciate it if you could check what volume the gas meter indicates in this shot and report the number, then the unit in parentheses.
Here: 525100 (ft³)
